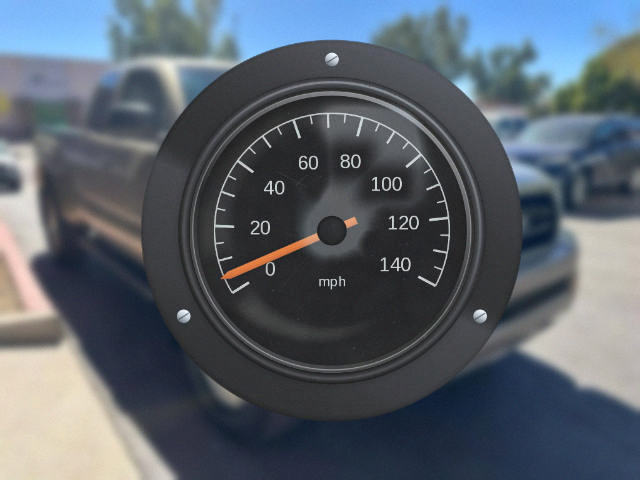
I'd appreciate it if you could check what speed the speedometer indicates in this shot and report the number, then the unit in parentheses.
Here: 5 (mph)
